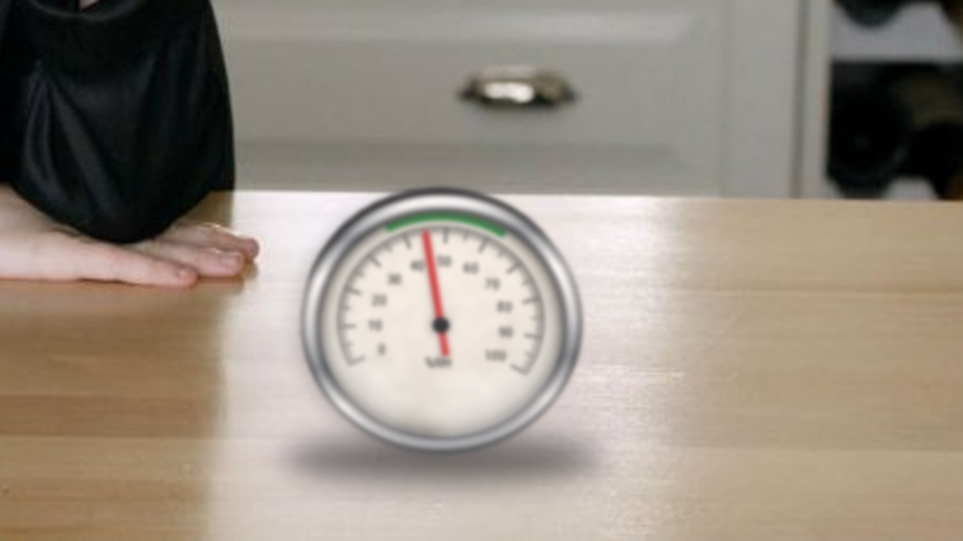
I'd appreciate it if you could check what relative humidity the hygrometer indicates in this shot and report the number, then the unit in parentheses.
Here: 45 (%)
